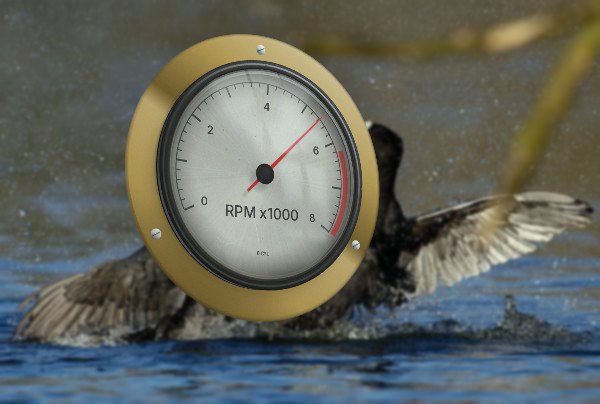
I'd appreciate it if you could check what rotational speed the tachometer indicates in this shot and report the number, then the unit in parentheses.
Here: 5400 (rpm)
